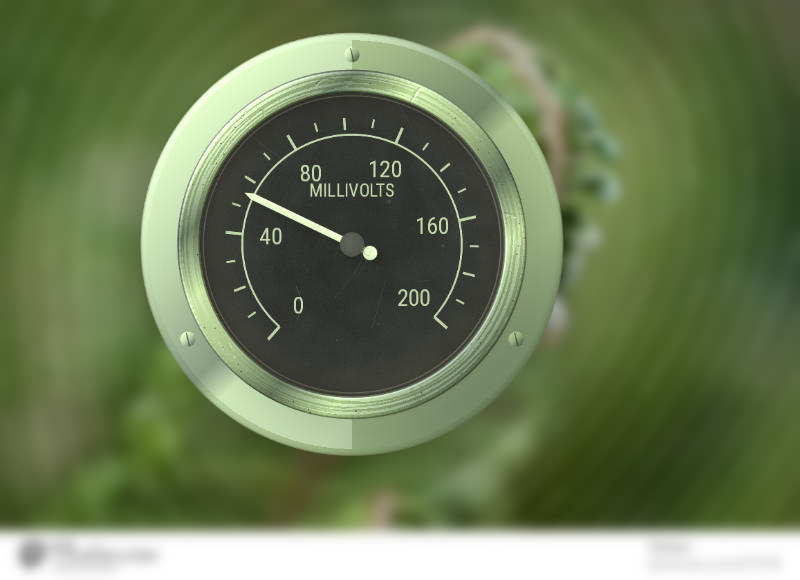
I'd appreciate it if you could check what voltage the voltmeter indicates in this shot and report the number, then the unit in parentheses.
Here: 55 (mV)
